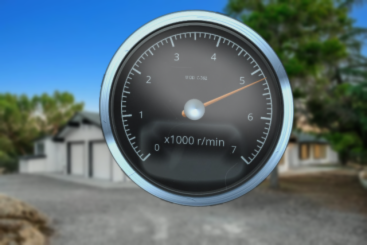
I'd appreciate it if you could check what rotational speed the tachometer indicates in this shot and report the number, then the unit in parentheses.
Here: 5200 (rpm)
